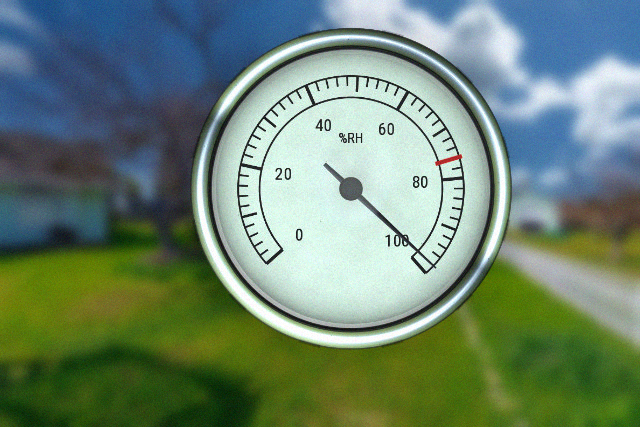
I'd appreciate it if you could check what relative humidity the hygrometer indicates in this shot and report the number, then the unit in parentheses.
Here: 98 (%)
